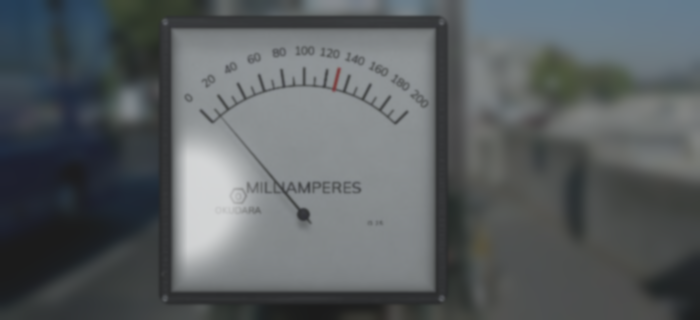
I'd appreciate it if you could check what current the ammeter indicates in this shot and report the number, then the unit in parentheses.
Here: 10 (mA)
